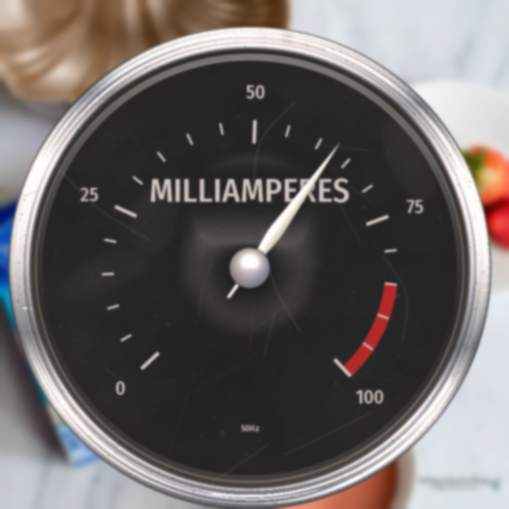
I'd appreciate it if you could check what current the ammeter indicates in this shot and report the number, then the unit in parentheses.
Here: 62.5 (mA)
